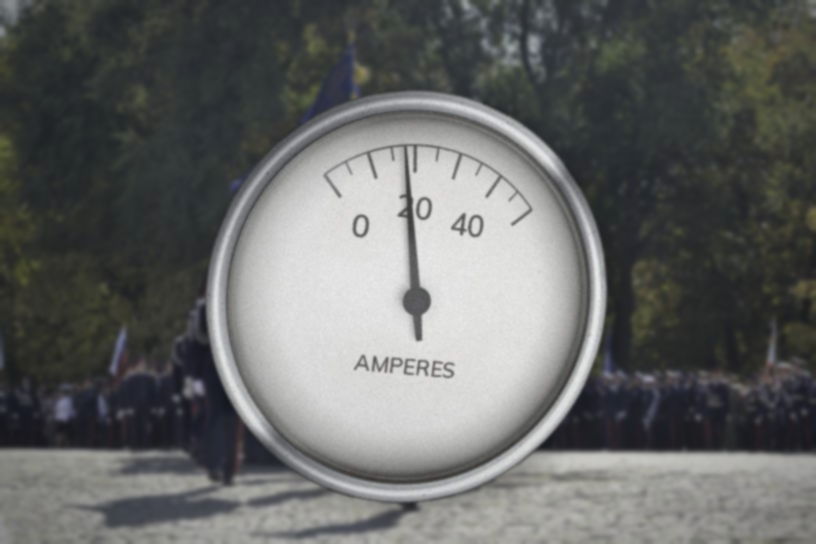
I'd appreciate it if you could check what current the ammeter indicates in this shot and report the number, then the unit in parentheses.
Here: 17.5 (A)
